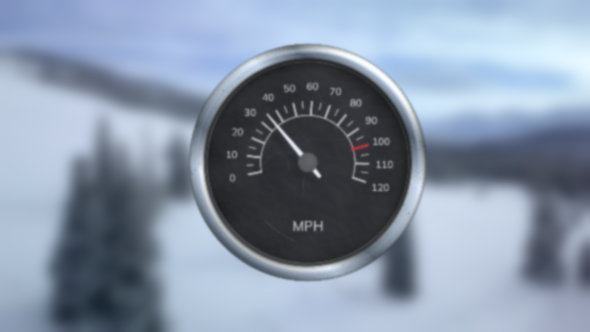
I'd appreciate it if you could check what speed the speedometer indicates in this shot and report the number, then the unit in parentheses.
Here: 35 (mph)
